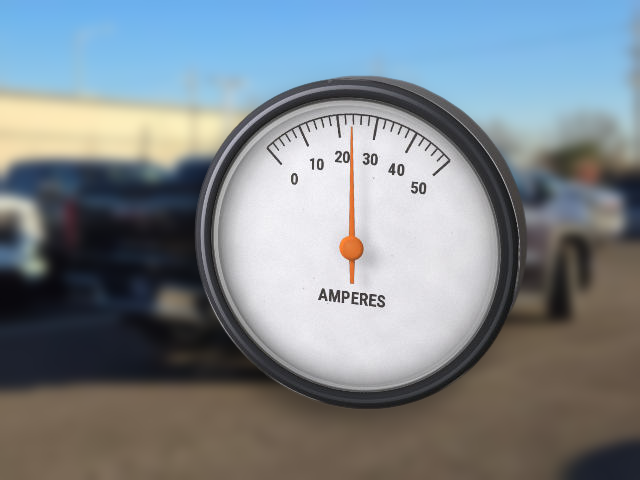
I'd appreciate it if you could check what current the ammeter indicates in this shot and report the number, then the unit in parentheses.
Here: 24 (A)
